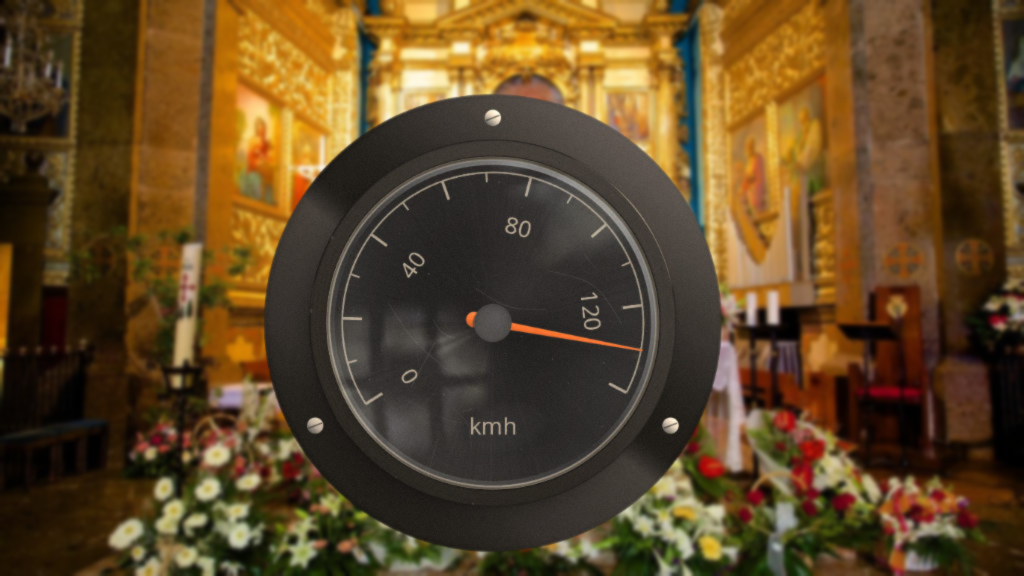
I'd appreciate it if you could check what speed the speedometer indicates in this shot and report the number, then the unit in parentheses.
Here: 130 (km/h)
